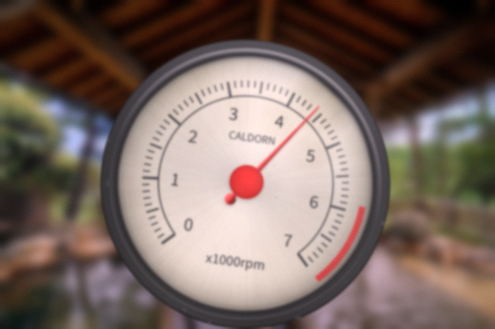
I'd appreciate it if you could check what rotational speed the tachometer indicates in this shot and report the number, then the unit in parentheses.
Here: 4400 (rpm)
